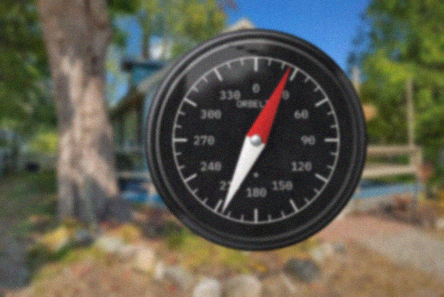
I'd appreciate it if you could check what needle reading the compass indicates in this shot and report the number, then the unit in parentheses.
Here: 25 (°)
